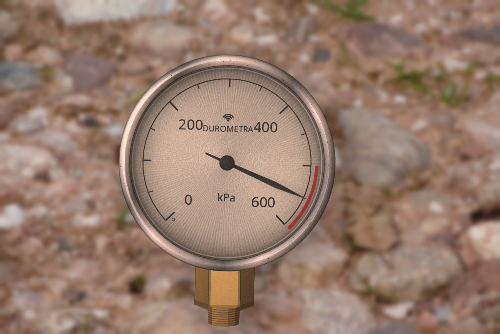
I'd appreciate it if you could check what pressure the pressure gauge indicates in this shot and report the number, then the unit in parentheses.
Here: 550 (kPa)
